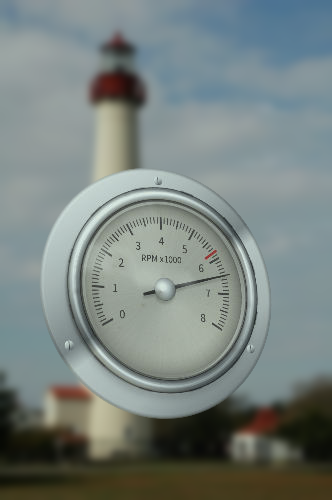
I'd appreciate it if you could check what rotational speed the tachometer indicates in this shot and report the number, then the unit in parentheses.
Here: 6500 (rpm)
